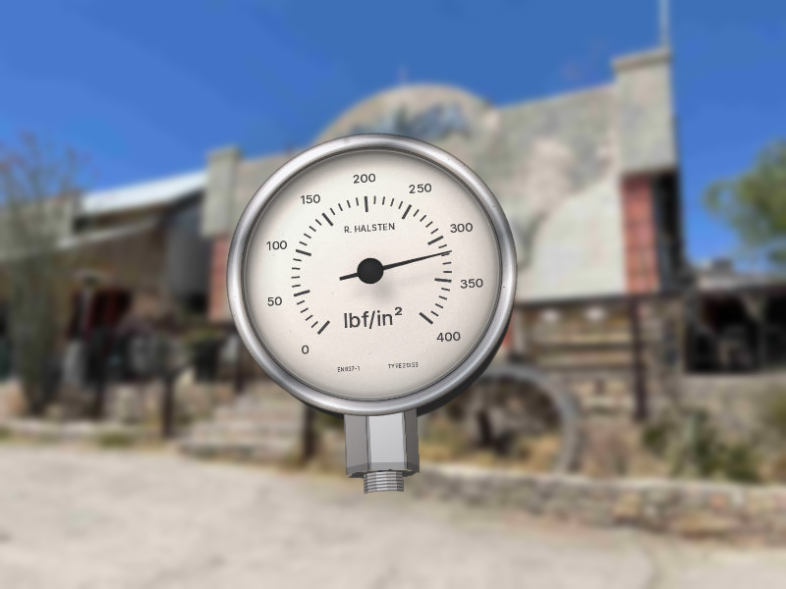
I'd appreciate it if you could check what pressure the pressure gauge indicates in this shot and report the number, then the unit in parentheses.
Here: 320 (psi)
